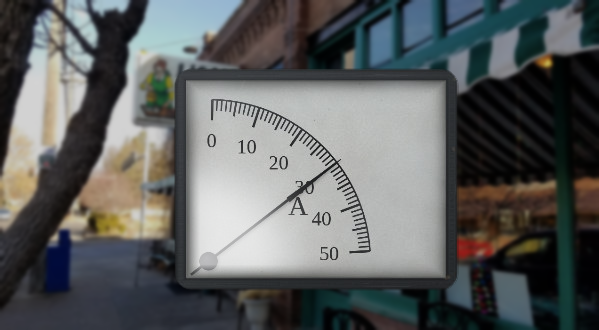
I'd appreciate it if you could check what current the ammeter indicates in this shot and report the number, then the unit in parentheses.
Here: 30 (A)
